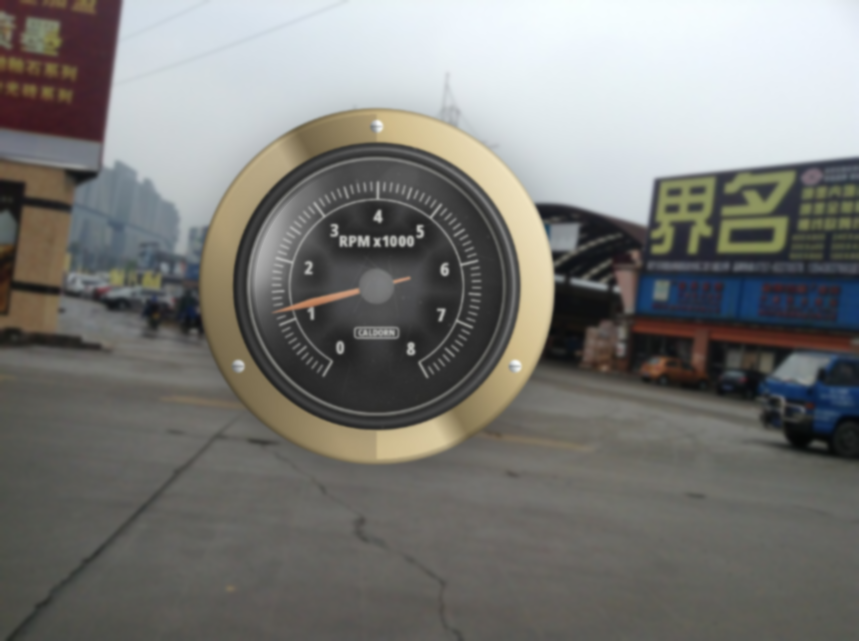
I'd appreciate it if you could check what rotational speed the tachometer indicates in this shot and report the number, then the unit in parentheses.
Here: 1200 (rpm)
